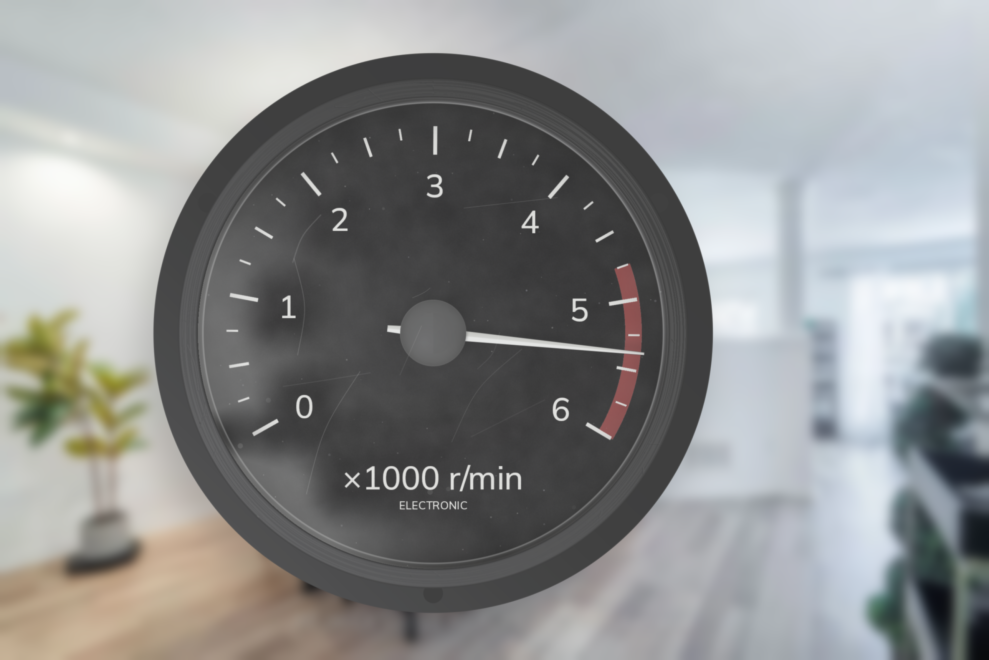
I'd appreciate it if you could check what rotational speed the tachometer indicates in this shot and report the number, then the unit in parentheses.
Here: 5375 (rpm)
